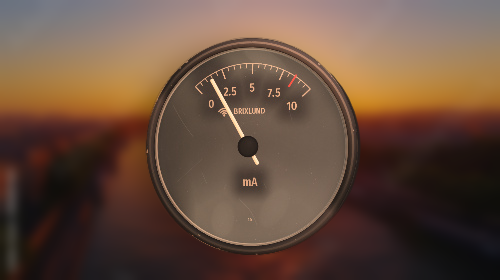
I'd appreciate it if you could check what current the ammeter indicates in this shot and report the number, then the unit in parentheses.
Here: 1.5 (mA)
